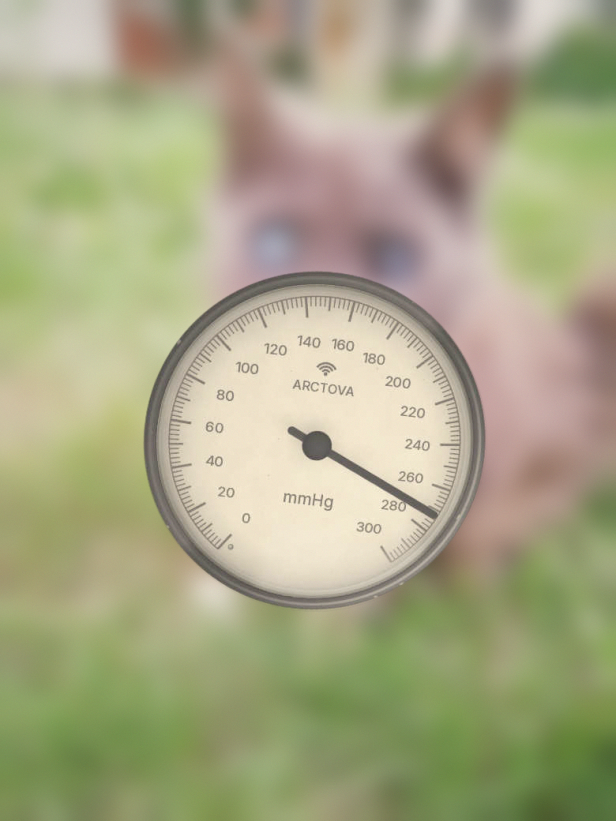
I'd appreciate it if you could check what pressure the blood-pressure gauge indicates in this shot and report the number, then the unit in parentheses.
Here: 272 (mmHg)
